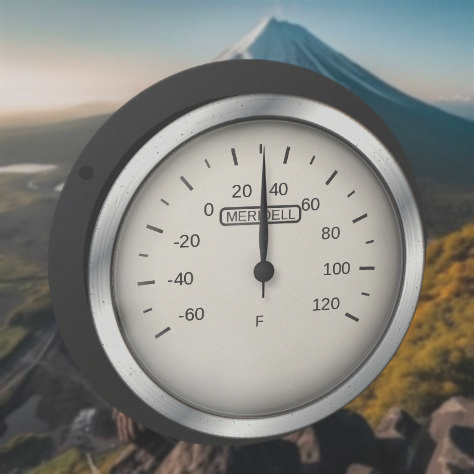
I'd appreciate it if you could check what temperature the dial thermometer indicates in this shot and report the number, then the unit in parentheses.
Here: 30 (°F)
